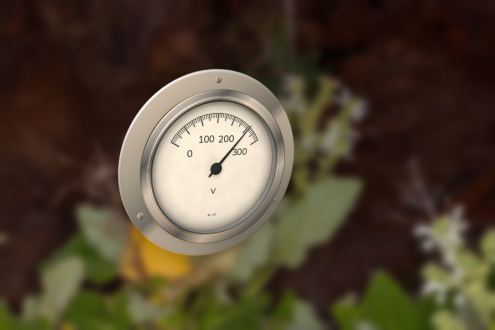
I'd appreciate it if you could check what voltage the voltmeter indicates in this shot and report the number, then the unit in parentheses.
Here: 250 (V)
